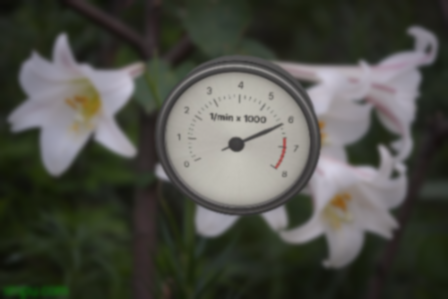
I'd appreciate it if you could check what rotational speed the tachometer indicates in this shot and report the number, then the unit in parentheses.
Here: 6000 (rpm)
